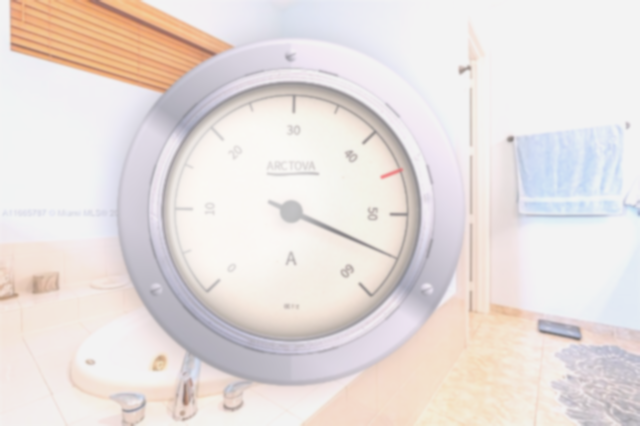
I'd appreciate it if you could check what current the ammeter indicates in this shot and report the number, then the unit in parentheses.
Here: 55 (A)
